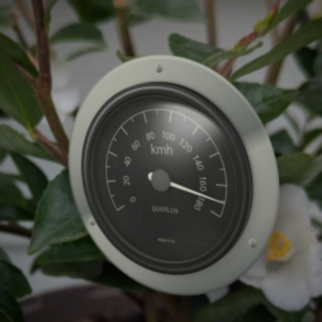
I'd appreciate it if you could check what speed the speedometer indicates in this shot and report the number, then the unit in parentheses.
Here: 170 (km/h)
